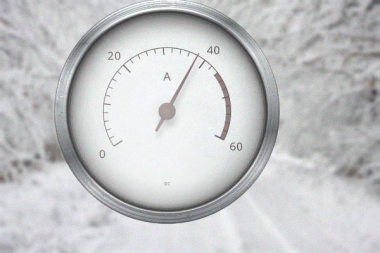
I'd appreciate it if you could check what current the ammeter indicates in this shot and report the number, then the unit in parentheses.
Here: 38 (A)
